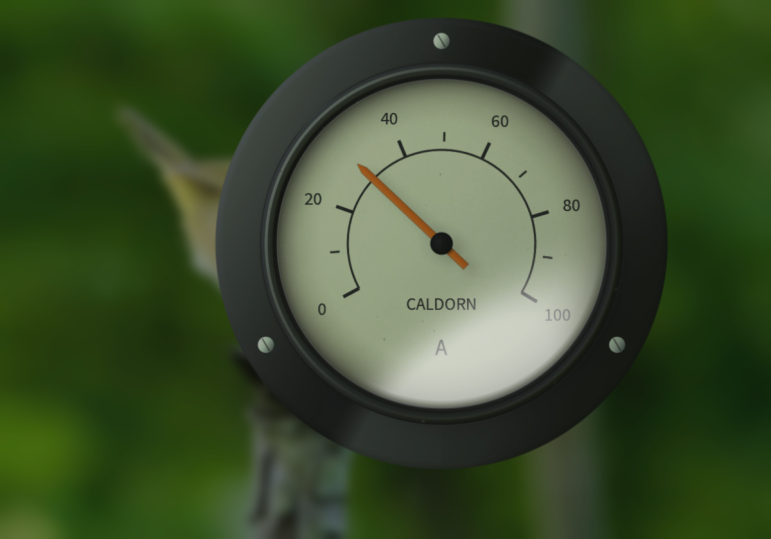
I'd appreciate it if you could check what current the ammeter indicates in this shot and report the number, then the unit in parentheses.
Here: 30 (A)
